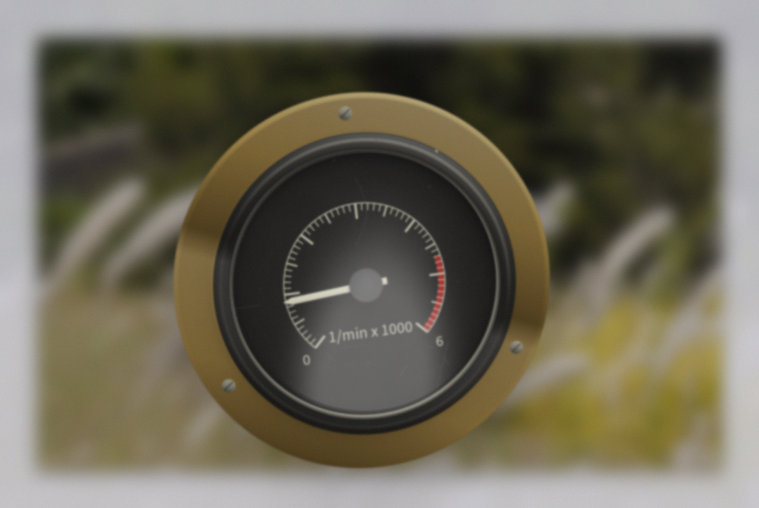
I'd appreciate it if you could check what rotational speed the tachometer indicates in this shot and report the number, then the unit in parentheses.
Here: 900 (rpm)
